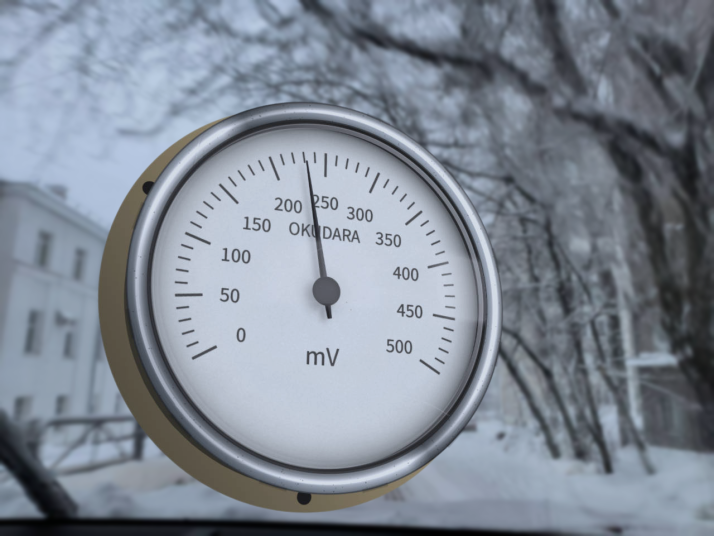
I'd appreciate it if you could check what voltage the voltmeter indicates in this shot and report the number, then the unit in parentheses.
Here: 230 (mV)
